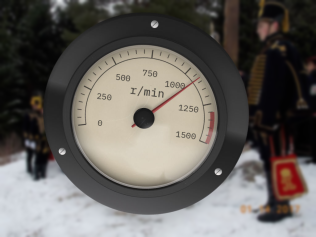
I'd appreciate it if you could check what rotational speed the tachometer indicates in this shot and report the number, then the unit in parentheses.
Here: 1075 (rpm)
